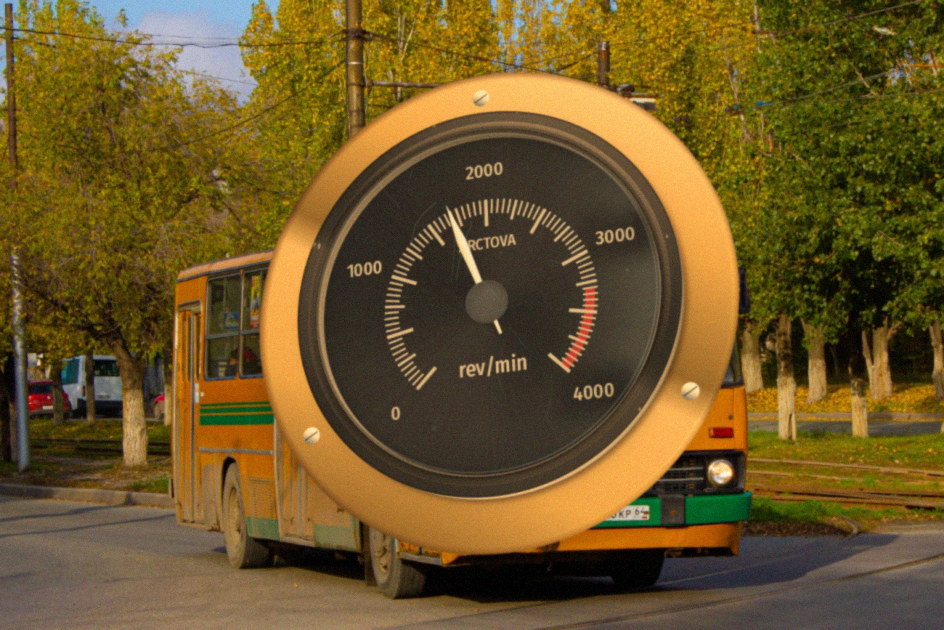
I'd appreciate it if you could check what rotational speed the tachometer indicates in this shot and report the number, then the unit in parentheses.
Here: 1700 (rpm)
